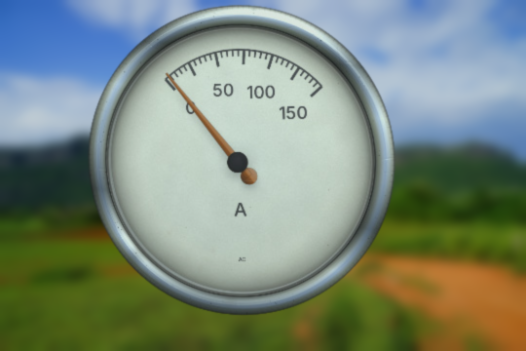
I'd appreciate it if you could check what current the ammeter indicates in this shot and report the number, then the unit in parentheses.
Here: 5 (A)
